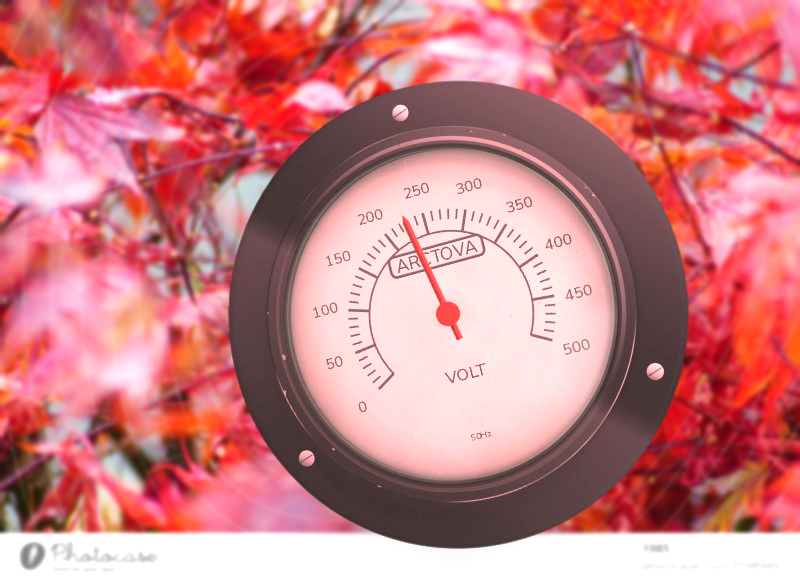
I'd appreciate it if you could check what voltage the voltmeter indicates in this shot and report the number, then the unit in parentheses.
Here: 230 (V)
